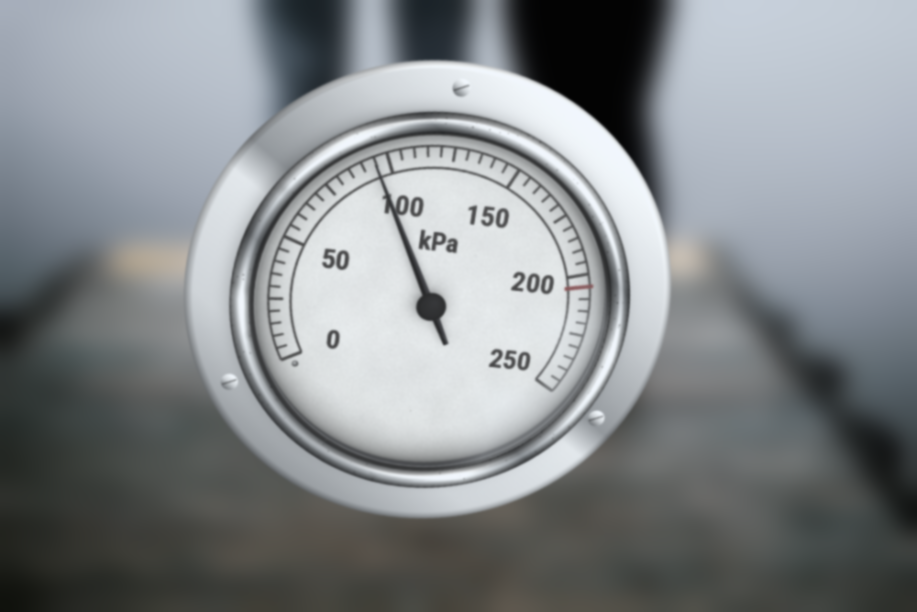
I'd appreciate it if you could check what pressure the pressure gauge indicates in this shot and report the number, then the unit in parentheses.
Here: 95 (kPa)
